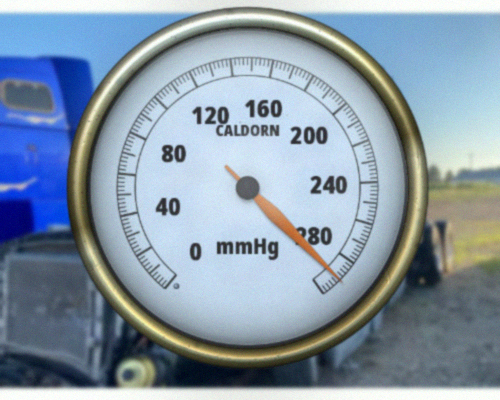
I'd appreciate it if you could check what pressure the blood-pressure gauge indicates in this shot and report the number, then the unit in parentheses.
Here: 290 (mmHg)
